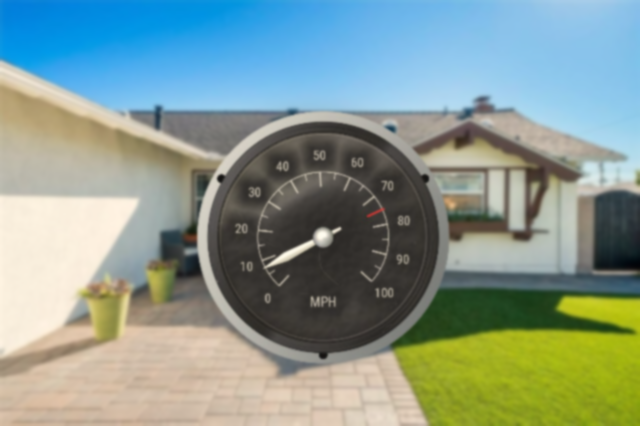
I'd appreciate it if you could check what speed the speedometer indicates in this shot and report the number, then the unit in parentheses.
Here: 7.5 (mph)
